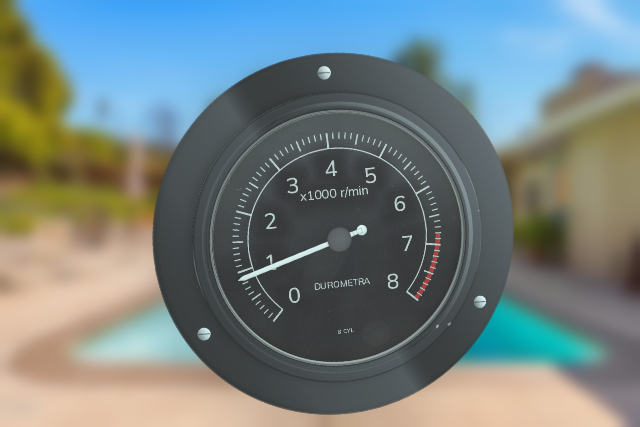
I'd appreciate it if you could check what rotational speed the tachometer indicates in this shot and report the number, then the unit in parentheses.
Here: 900 (rpm)
